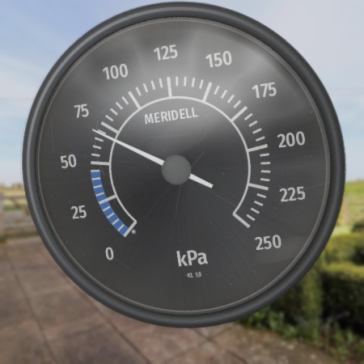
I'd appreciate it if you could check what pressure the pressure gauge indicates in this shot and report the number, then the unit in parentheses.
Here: 70 (kPa)
